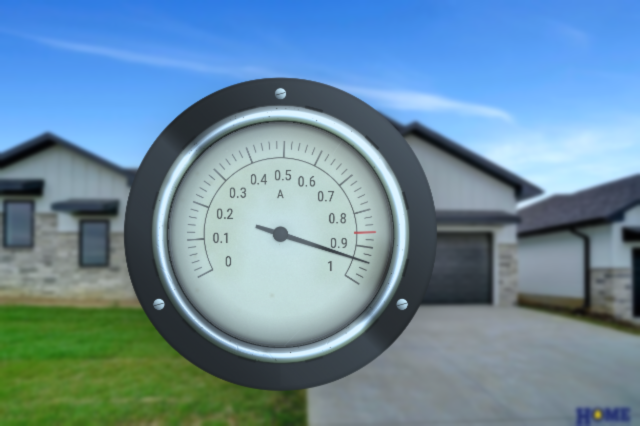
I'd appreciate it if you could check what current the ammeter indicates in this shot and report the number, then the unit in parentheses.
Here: 0.94 (A)
